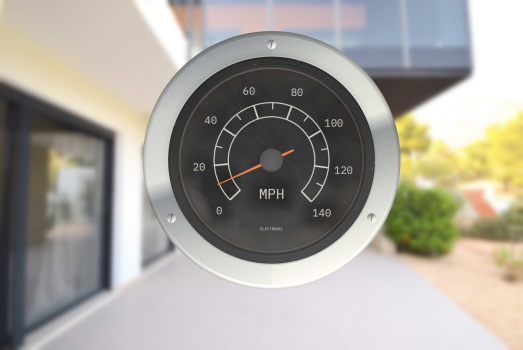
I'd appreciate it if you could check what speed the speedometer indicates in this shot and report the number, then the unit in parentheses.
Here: 10 (mph)
